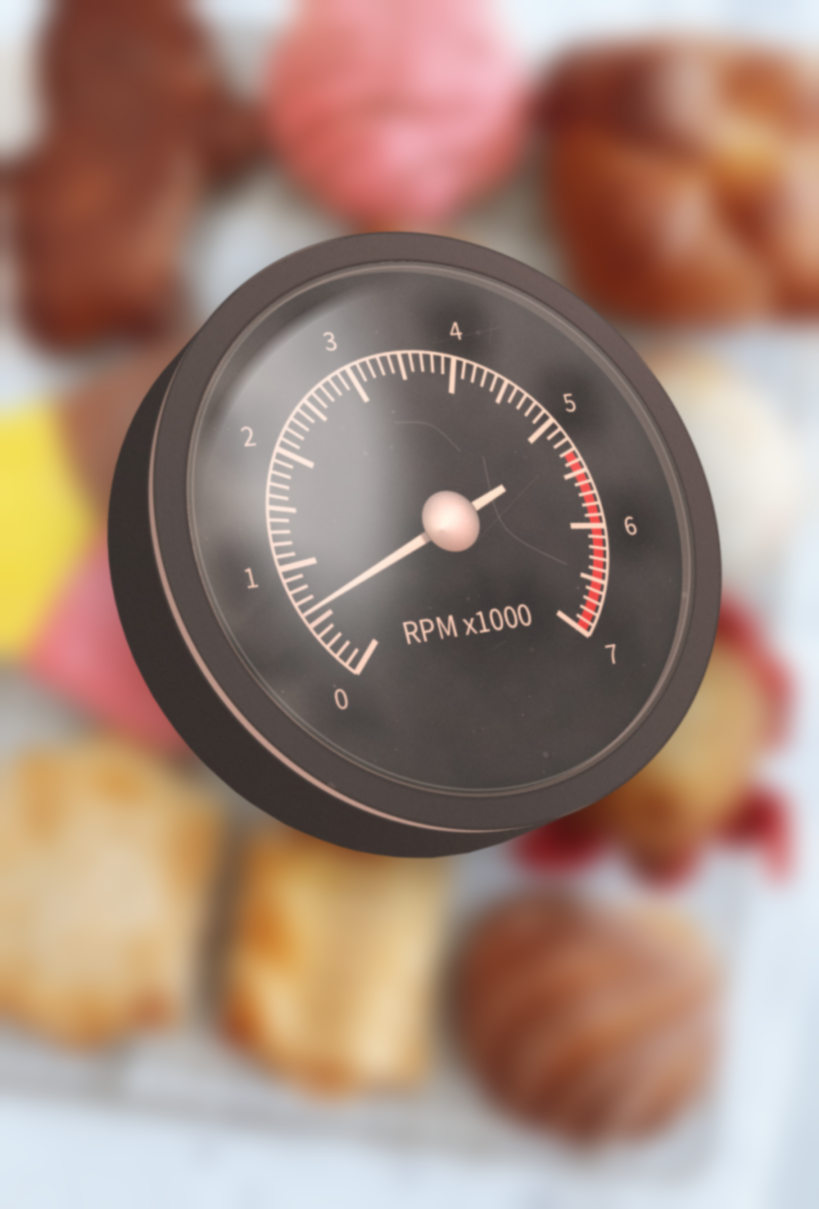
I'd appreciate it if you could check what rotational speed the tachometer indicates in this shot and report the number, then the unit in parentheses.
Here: 600 (rpm)
